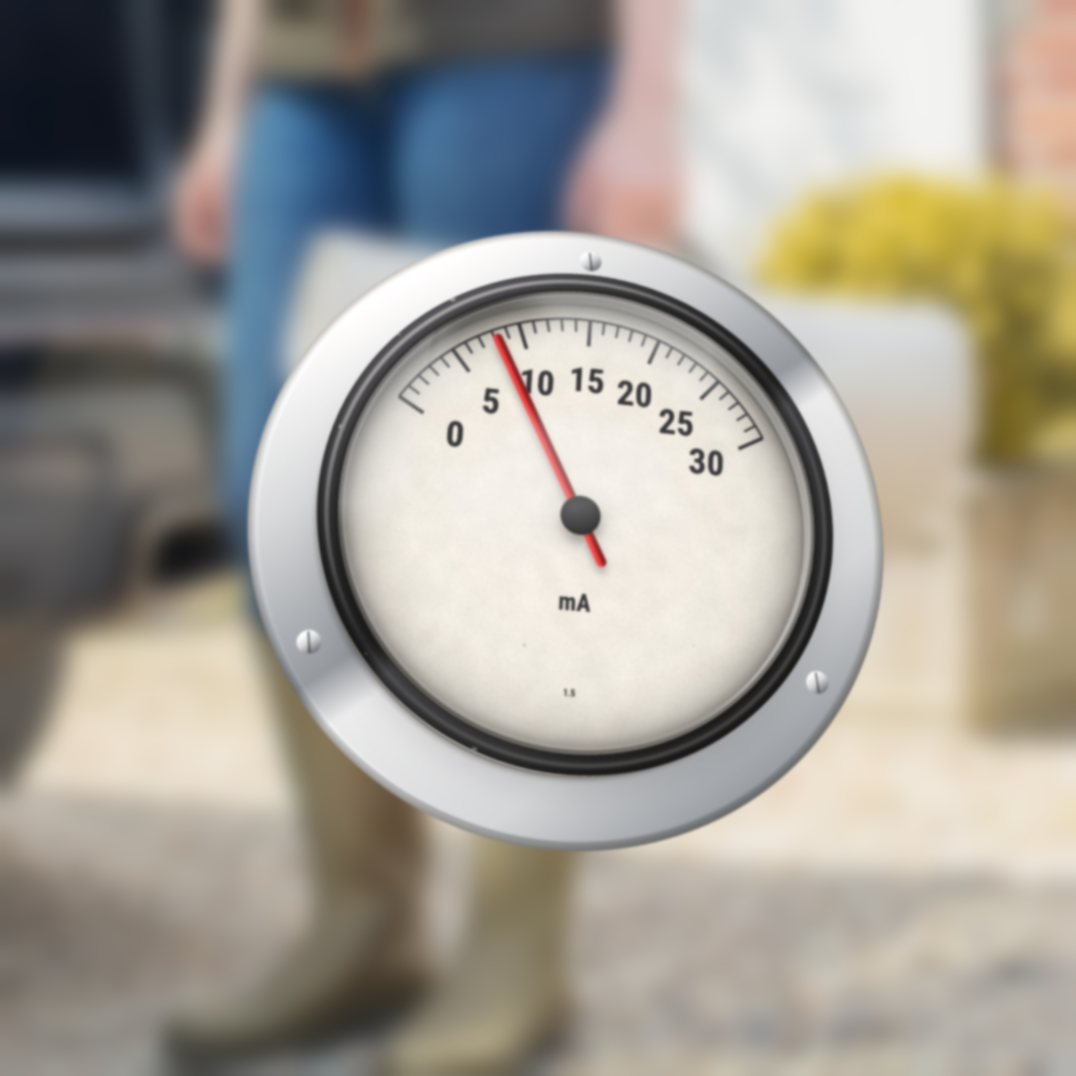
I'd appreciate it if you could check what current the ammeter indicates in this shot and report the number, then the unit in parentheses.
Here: 8 (mA)
